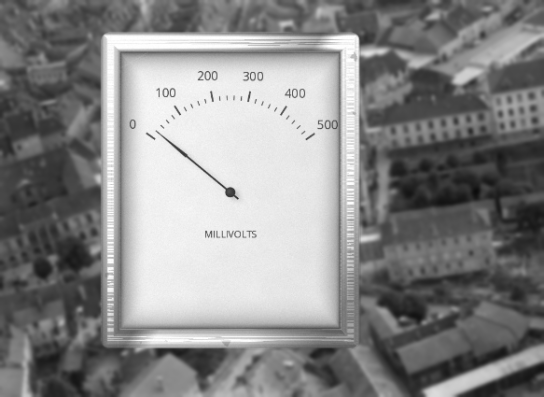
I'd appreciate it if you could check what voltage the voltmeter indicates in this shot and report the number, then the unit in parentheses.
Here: 20 (mV)
